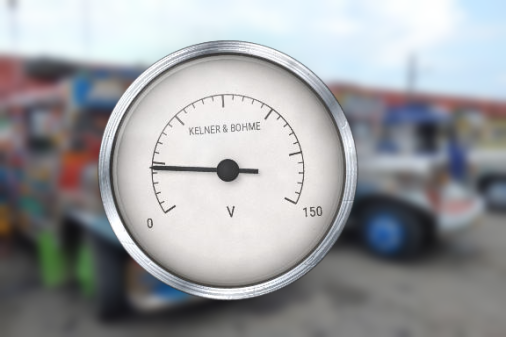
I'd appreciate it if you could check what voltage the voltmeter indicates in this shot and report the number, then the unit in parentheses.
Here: 22.5 (V)
